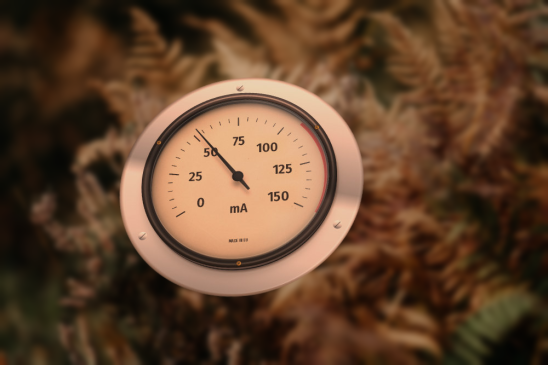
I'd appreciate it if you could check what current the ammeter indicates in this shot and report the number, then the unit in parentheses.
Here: 52.5 (mA)
